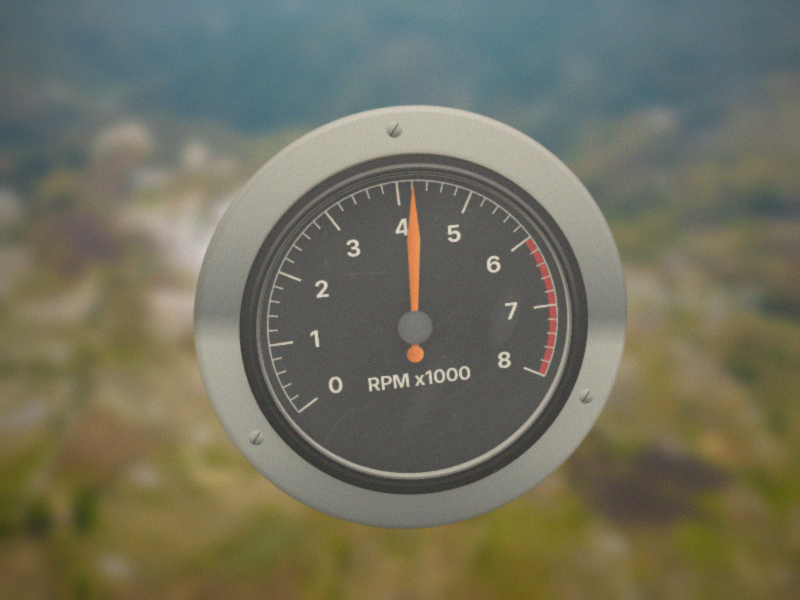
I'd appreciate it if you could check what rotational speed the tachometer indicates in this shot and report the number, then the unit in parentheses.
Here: 4200 (rpm)
